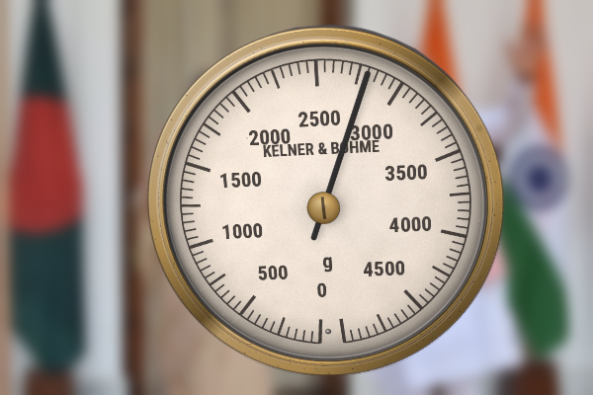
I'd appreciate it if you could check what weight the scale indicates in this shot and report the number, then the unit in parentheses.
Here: 2800 (g)
